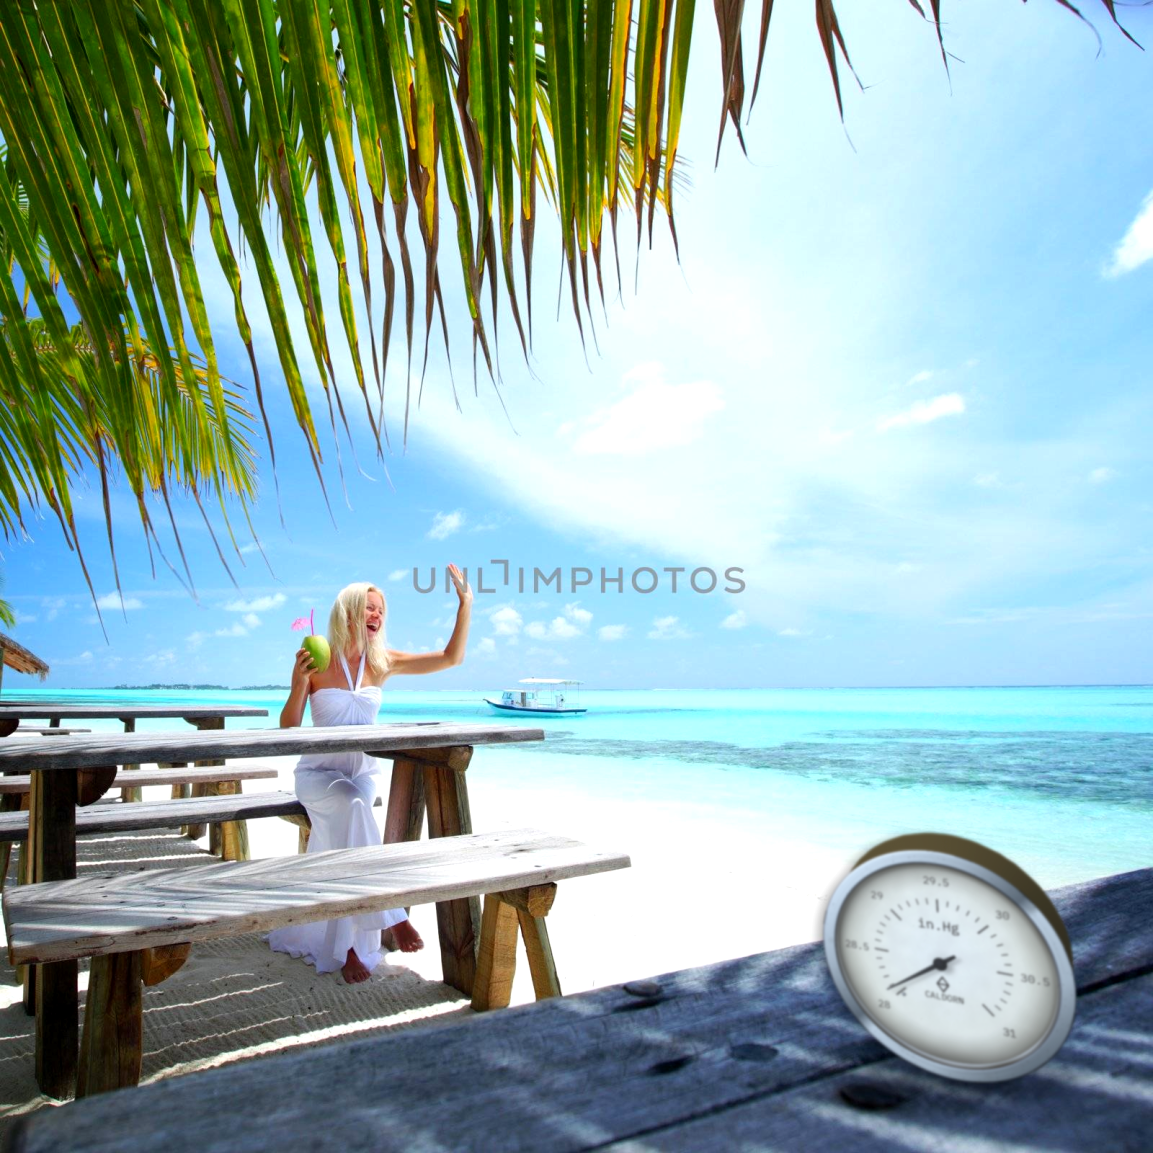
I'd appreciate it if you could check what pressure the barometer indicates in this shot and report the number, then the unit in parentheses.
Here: 28.1 (inHg)
